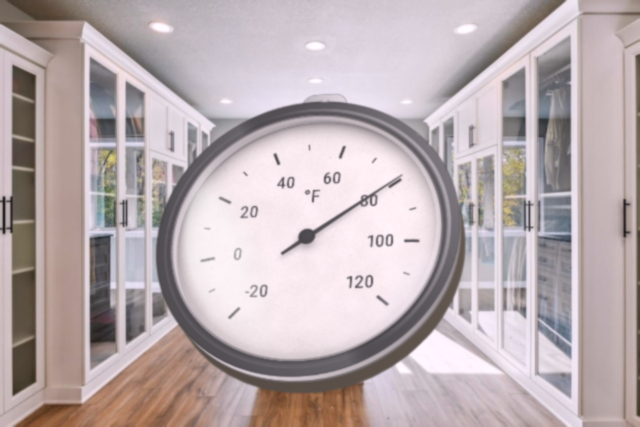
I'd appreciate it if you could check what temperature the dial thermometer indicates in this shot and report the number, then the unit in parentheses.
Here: 80 (°F)
